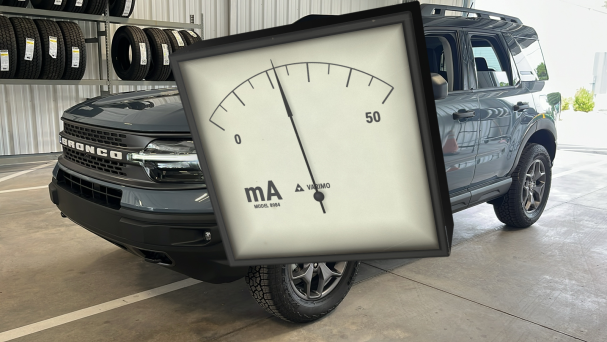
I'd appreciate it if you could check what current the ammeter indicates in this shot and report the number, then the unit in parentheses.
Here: 22.5 (mA)
